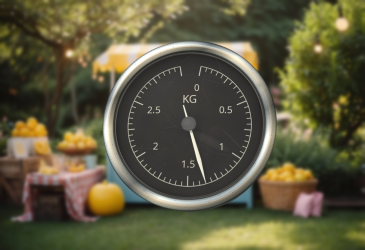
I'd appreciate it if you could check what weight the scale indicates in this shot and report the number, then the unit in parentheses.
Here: 1.35 (kg)
